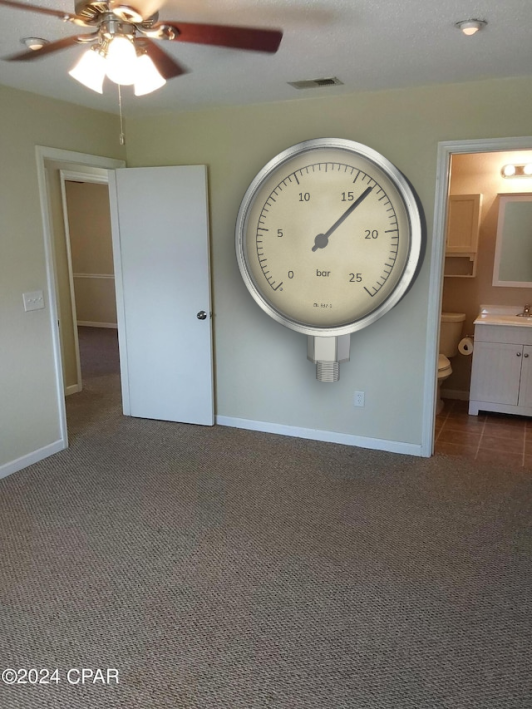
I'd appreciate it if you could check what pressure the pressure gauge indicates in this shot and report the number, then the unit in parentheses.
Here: 16.5 (bar)
